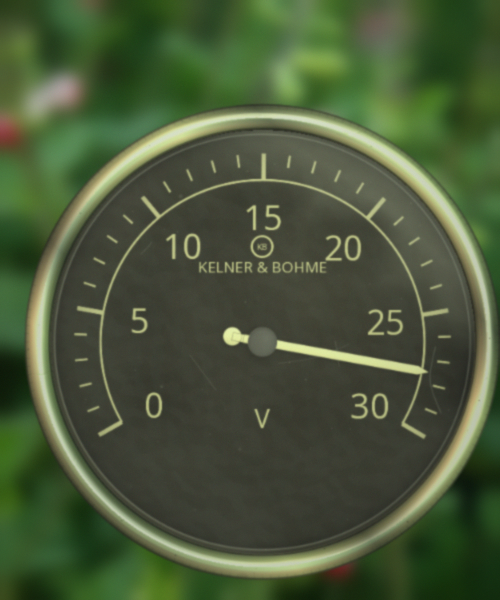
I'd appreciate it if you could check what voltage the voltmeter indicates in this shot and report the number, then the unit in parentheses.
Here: 27.5 (V)
